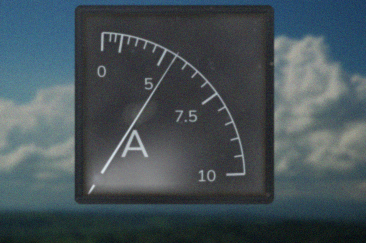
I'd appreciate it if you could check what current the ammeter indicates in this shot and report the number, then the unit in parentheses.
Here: 5.5 (A)
